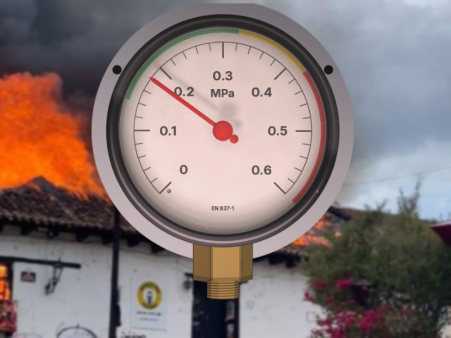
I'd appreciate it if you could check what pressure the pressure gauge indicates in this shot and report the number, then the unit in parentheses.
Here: 0.18 (MPa)
